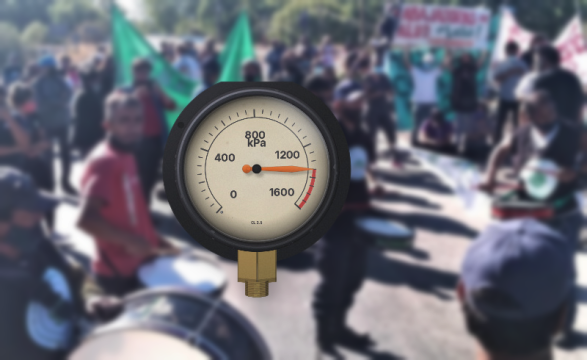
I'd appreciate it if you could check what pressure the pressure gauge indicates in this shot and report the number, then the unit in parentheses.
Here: 1350 (kPa)
